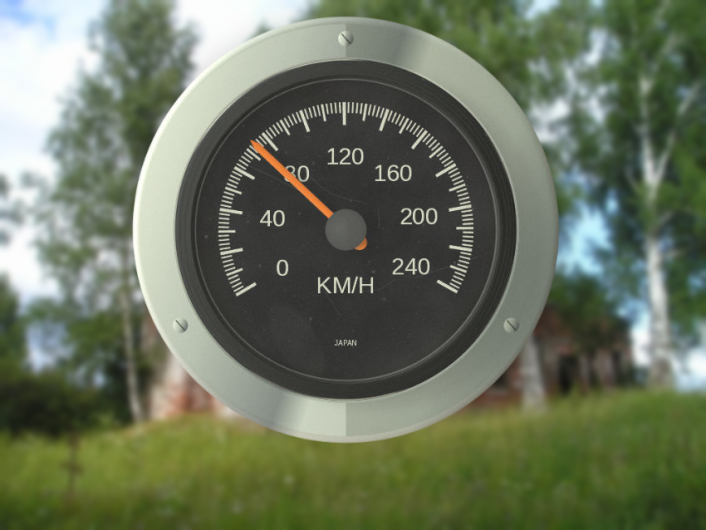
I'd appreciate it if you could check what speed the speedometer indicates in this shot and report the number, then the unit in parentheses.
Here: 74 (km/h)
